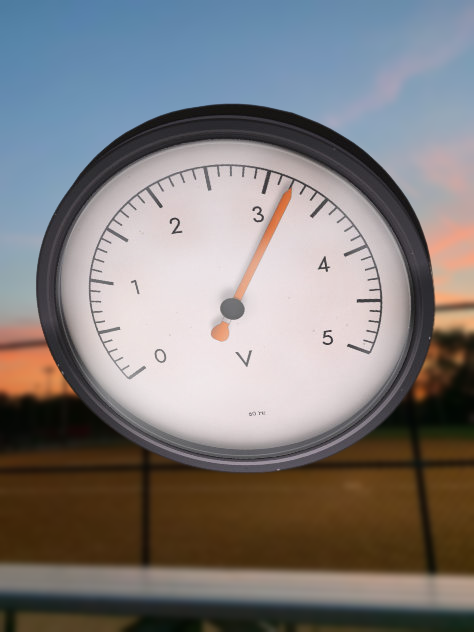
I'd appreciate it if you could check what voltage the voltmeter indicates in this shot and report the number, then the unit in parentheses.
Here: 3.2 (V)
